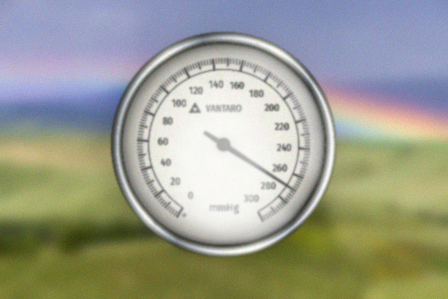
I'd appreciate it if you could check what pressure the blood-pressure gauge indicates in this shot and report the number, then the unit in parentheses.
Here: 270 (mmHg)
